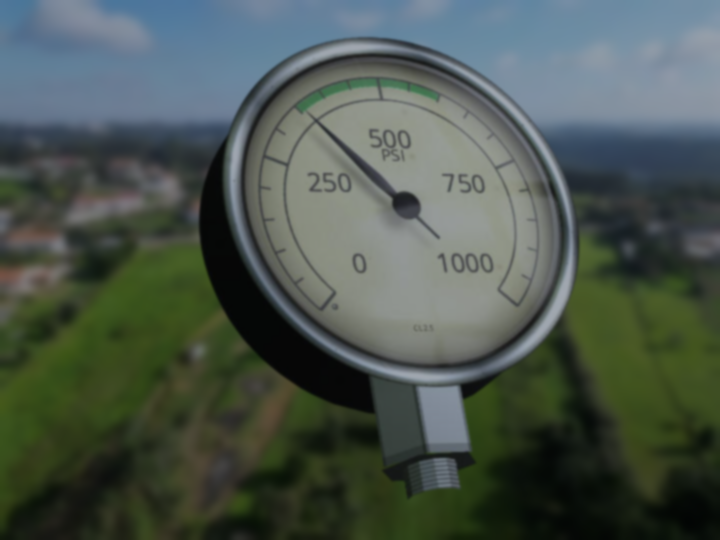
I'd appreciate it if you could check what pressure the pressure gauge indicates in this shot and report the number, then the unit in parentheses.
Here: 350 (psi)
